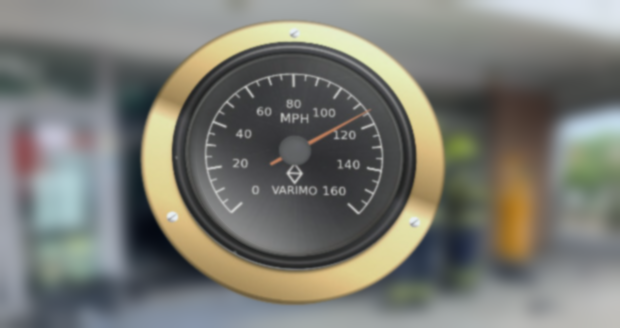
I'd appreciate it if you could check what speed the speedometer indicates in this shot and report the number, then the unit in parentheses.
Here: 115 (mph)
